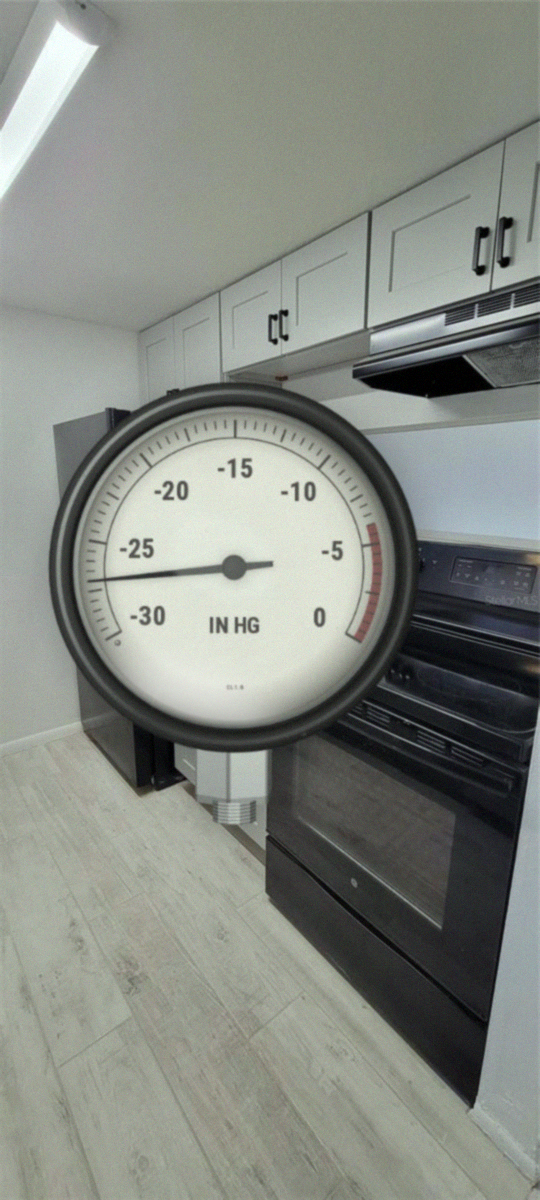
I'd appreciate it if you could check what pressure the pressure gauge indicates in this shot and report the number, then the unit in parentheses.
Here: -27 (inHg)
